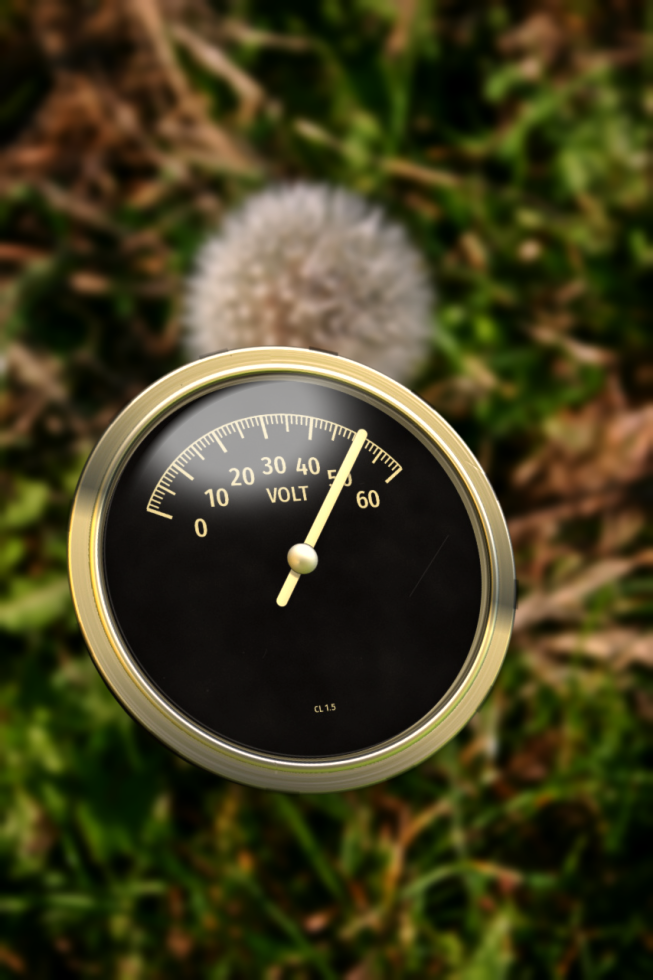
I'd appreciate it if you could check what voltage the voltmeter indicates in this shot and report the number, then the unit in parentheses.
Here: 50 (V)
